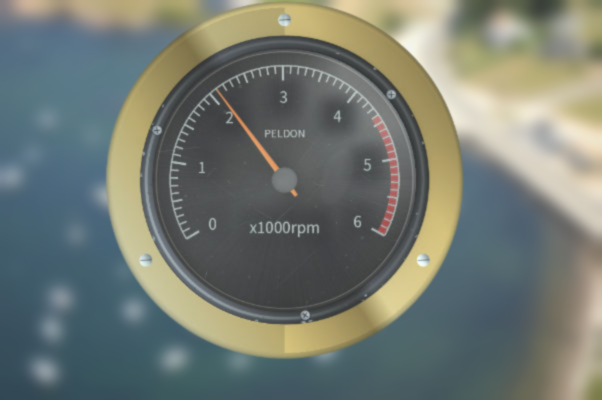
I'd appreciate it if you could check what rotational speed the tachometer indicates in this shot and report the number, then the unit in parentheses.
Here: 2100 (rpm)
